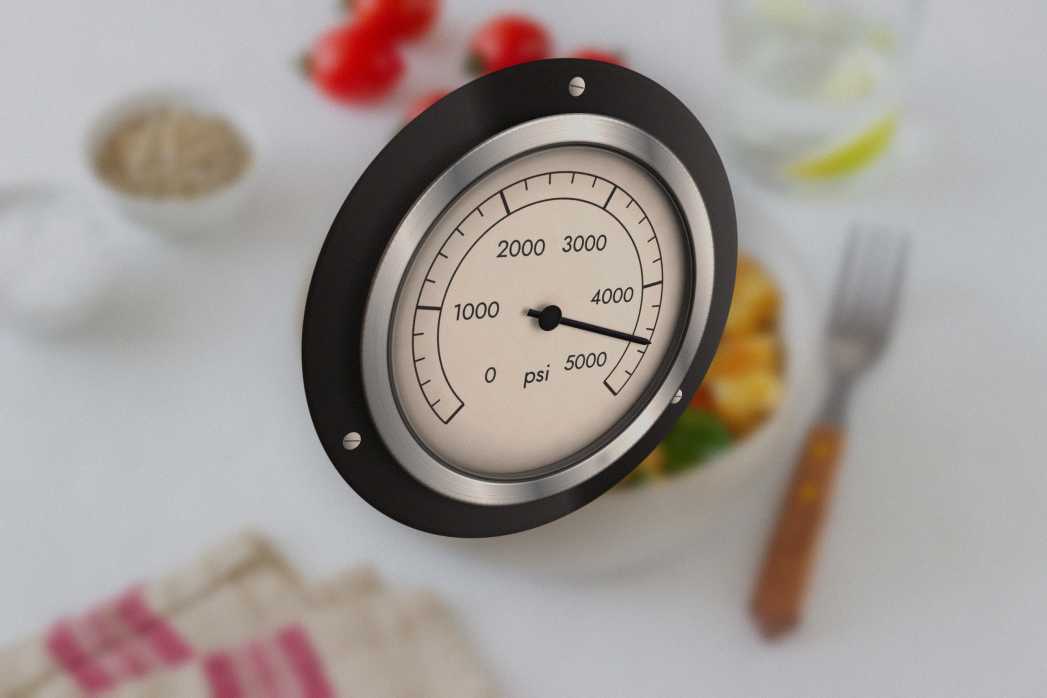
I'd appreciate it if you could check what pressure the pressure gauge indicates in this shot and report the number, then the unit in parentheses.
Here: 4500 (psi)
